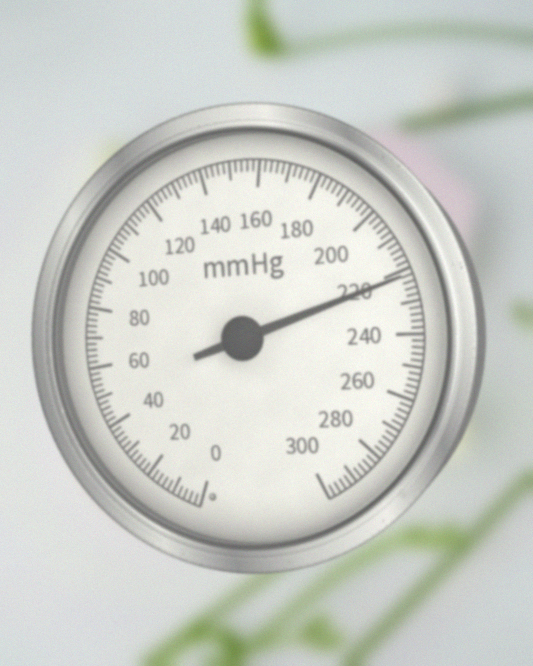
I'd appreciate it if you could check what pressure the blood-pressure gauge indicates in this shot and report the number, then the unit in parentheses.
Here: 222 (mmHg)
